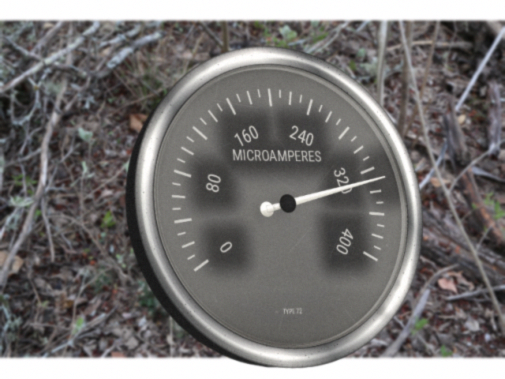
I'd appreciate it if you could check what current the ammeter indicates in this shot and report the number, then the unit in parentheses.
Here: 330 (µA)
